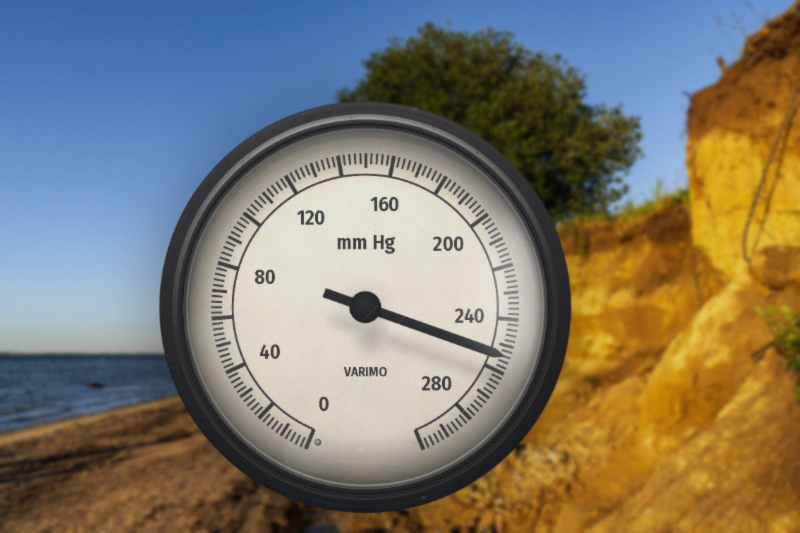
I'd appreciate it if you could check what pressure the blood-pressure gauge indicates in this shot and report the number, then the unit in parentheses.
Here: 254 (mmHg)
